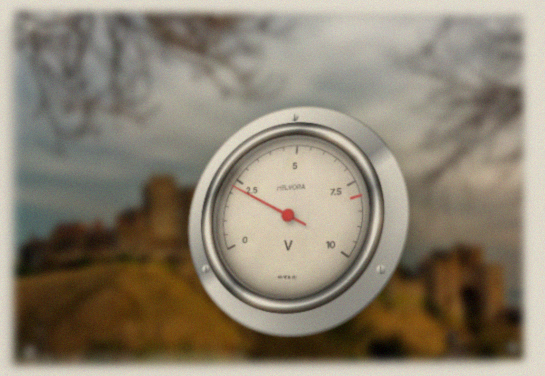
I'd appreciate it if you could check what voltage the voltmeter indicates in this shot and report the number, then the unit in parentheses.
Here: 2.25 (V)
